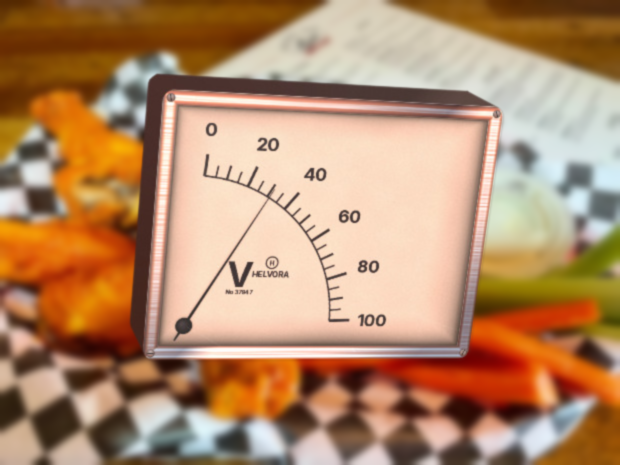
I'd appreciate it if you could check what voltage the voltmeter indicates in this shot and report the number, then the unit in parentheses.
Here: 30 (V)
